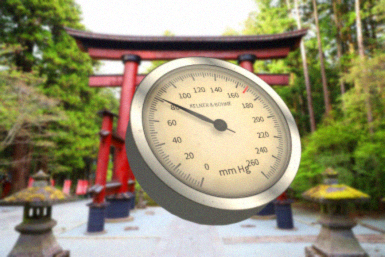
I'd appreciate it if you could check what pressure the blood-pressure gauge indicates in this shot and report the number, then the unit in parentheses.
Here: 80 (mmHg)
